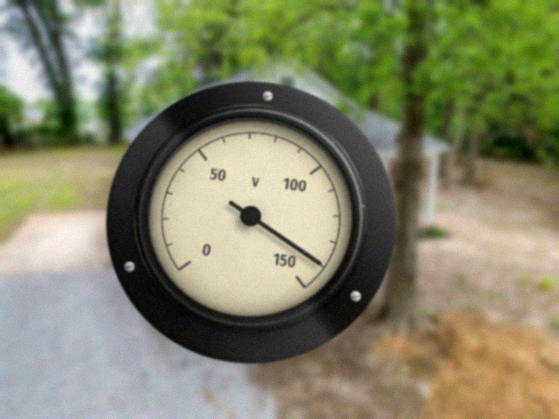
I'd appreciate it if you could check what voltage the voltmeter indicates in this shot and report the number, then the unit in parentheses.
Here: 140 (V)
